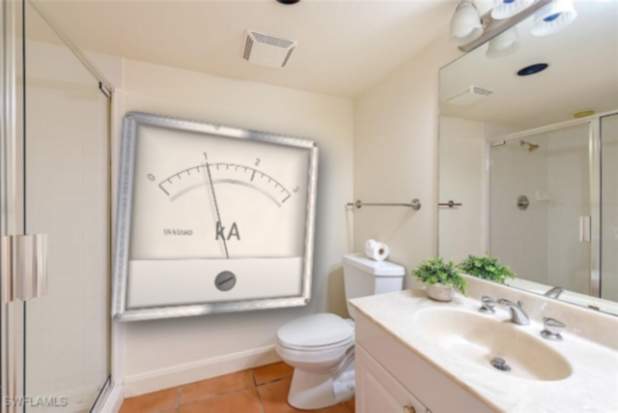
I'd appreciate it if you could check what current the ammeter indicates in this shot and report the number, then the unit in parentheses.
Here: 1 (kA)
